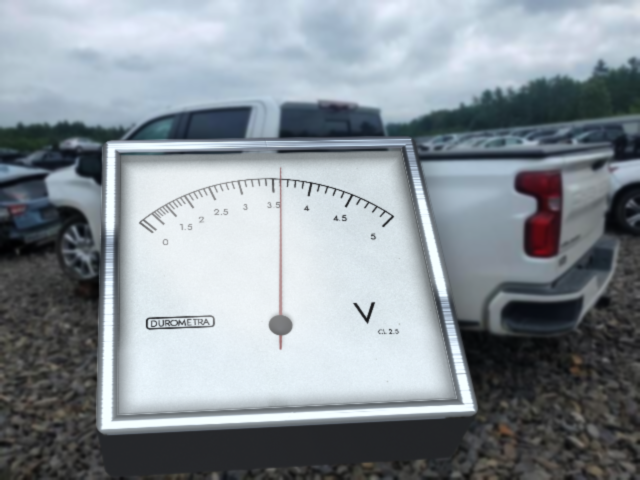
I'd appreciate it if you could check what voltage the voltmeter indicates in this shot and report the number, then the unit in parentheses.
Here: 3.6 (V)
